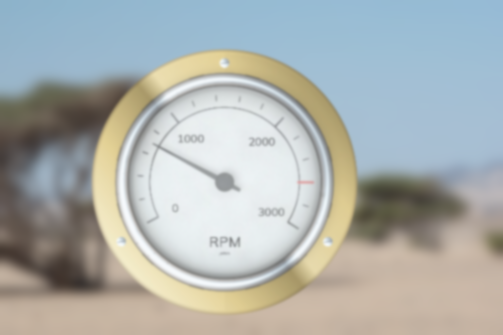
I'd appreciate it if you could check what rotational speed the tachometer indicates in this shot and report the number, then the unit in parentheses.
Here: 700 (rpm)
